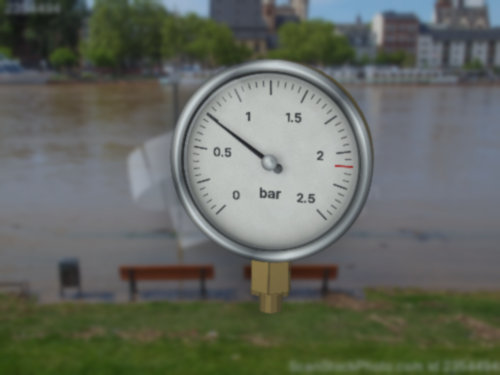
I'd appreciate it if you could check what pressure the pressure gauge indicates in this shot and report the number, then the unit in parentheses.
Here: 0.75 (bar)
